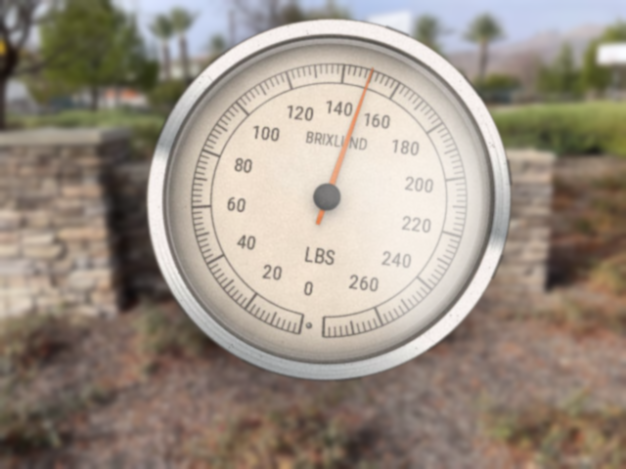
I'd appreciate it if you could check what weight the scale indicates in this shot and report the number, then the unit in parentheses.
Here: 150 (lb)
